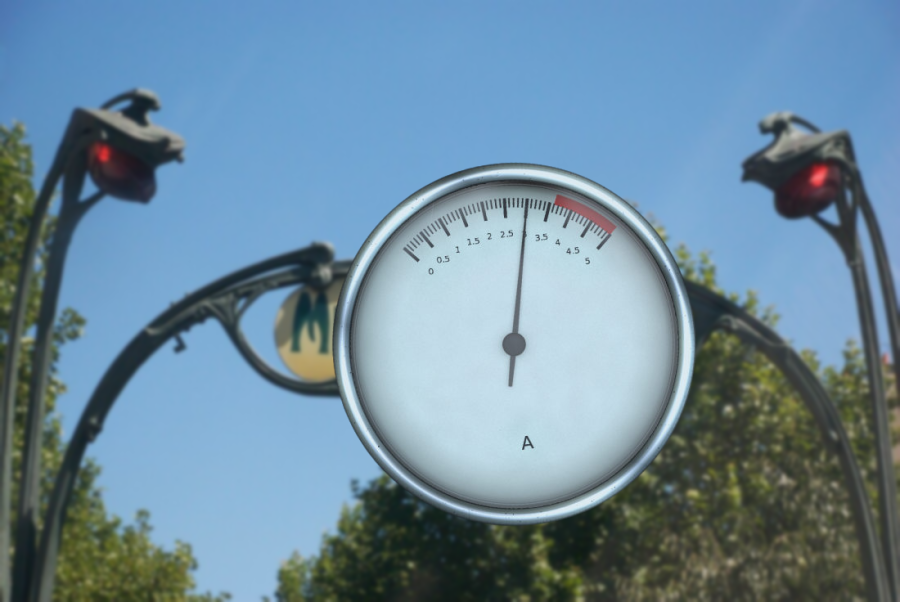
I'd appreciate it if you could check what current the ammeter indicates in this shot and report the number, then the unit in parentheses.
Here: 3 (A)
